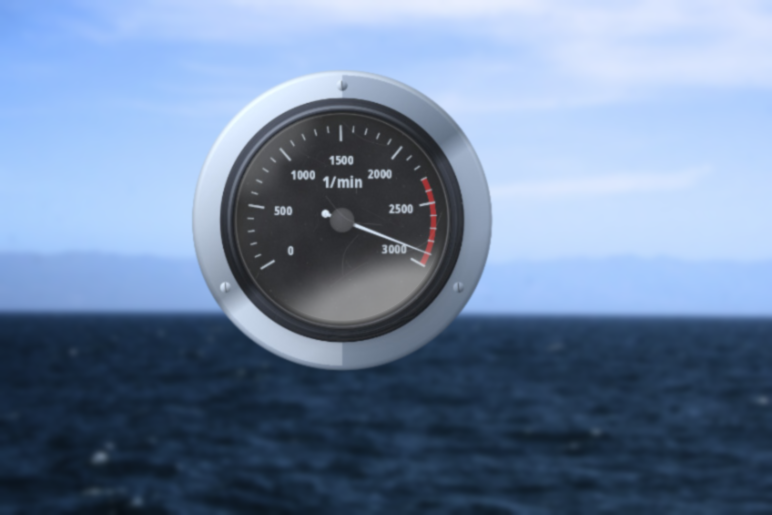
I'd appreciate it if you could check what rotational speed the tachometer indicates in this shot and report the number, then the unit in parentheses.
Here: 2900 (rpm)
